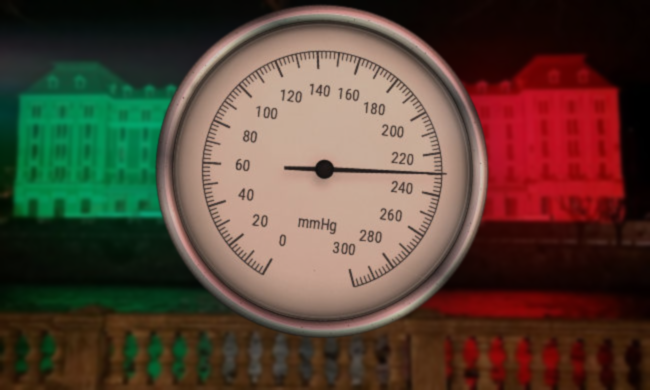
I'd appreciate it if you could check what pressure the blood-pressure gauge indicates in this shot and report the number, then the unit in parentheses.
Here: 230 (mmHg)
